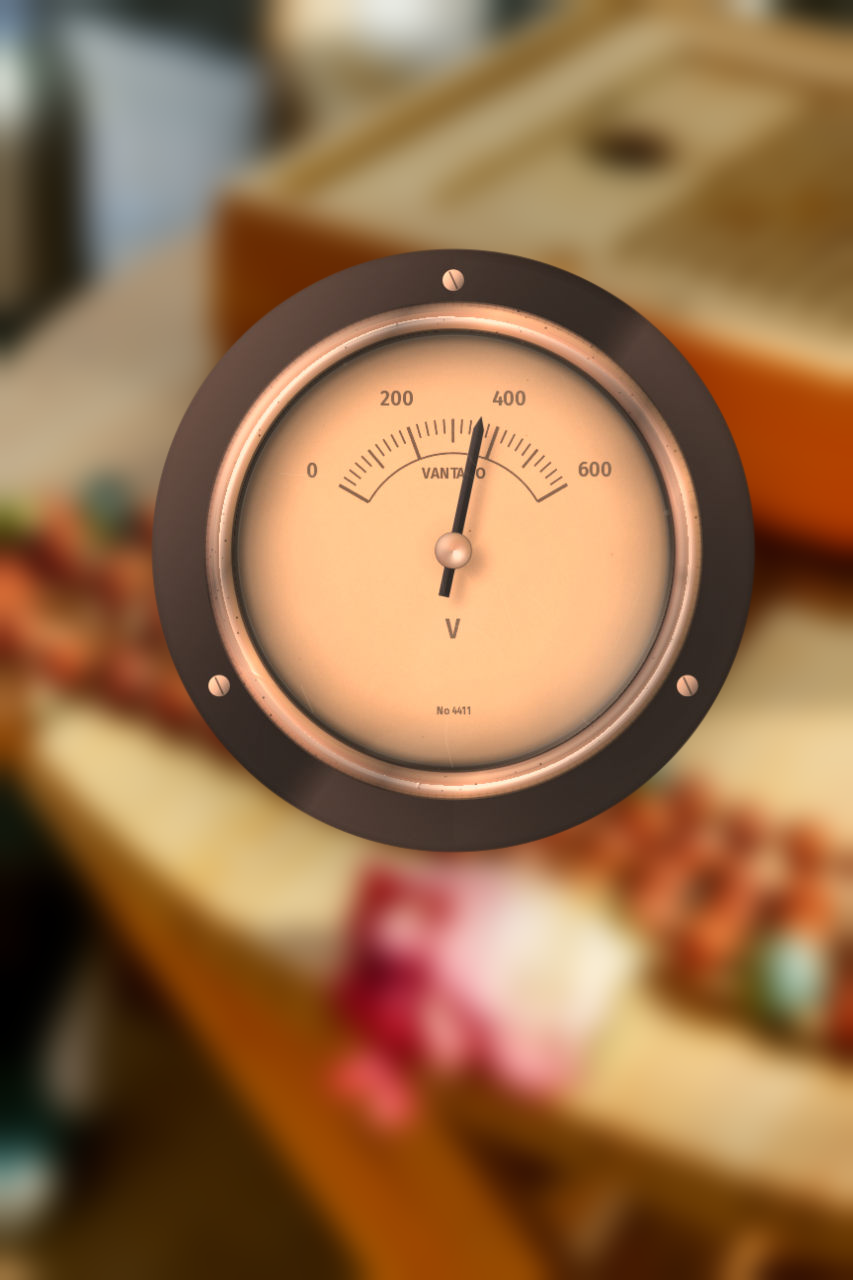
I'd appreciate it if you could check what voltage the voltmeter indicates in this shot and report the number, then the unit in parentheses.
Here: 360 (V)
